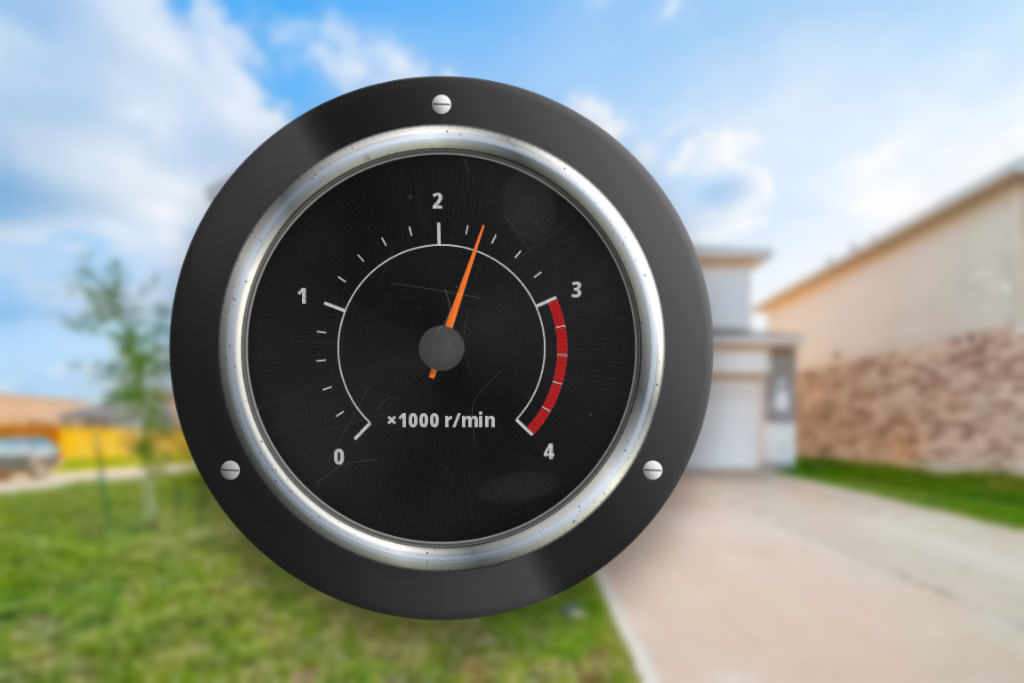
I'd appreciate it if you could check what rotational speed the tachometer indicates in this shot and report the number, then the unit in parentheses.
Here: 2300 (rpm)
